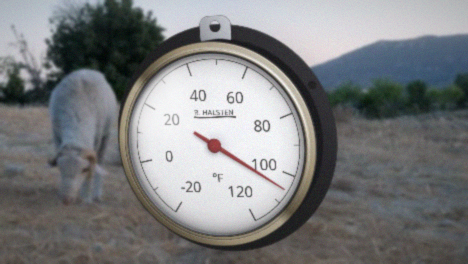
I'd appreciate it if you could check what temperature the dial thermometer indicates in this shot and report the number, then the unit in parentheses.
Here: 105 (°F)
